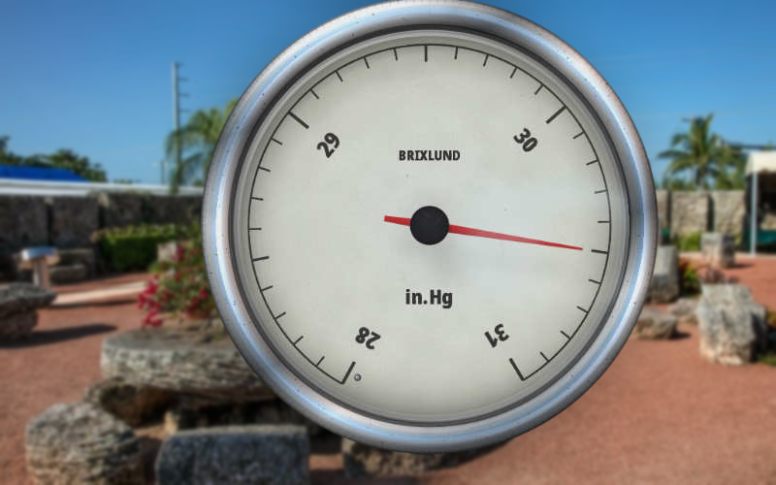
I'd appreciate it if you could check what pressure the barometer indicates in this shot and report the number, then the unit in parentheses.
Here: 30.5 (inHg)
